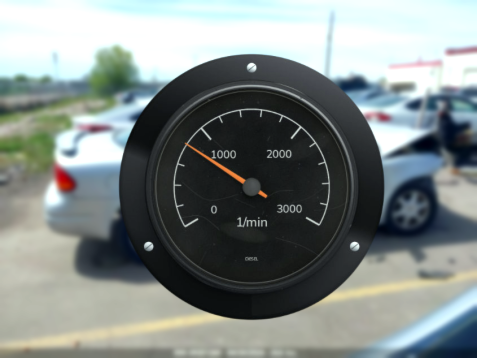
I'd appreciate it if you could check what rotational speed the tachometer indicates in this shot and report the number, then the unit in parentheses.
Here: 800 (rpm)
